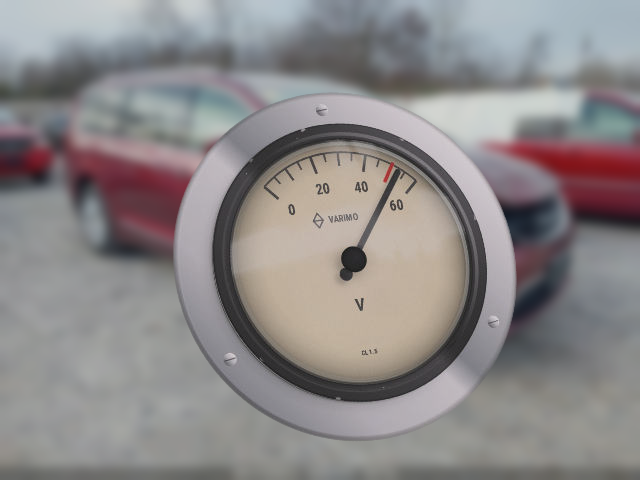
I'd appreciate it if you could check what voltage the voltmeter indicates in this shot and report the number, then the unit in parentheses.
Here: 52.5 (V)
